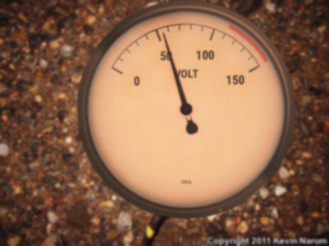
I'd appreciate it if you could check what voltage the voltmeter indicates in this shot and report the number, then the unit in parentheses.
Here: 55 (V)
